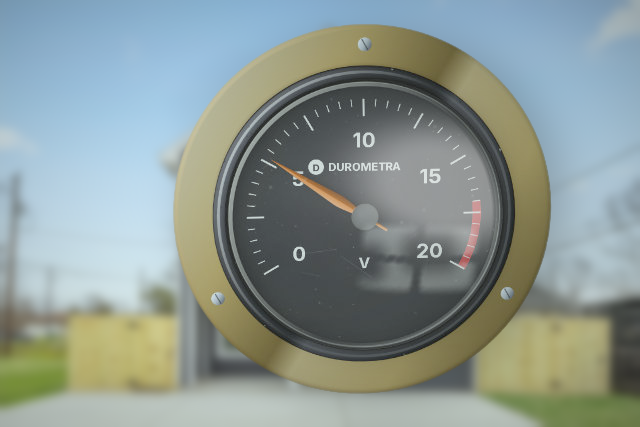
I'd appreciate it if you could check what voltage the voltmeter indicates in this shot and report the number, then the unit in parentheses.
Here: 5.25 (V)
